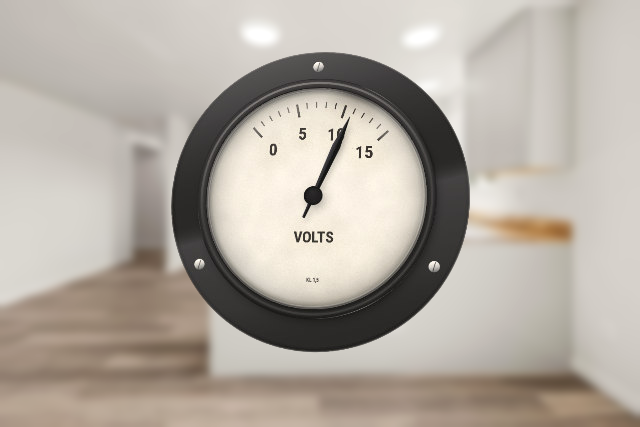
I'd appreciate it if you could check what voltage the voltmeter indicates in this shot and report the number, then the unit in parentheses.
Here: 11 (V)
